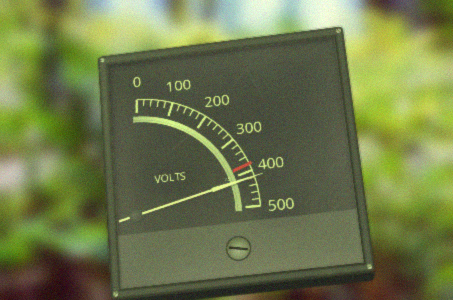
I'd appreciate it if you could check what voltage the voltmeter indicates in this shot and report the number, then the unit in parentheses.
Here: 420 (V)
